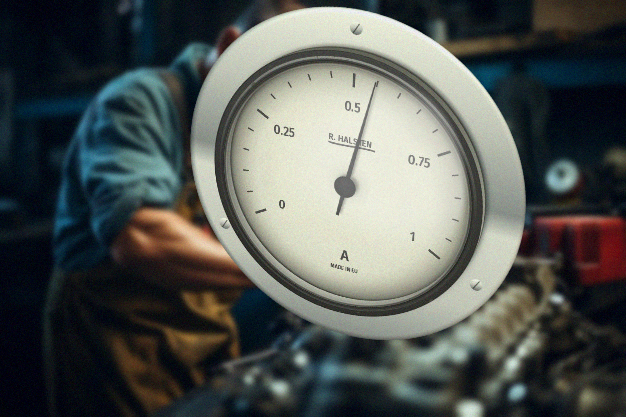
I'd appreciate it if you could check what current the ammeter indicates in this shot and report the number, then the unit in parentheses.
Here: 0.55 (A)
